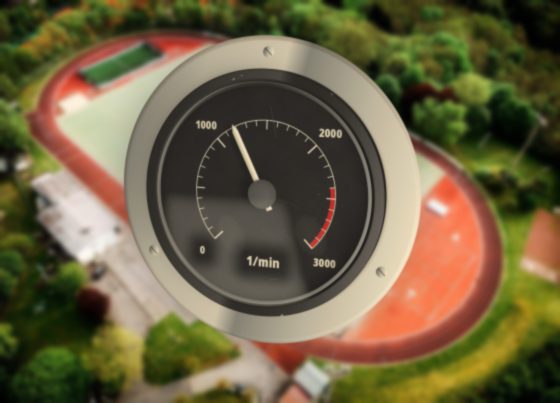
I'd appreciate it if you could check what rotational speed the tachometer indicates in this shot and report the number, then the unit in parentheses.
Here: 1200 (rpm)
